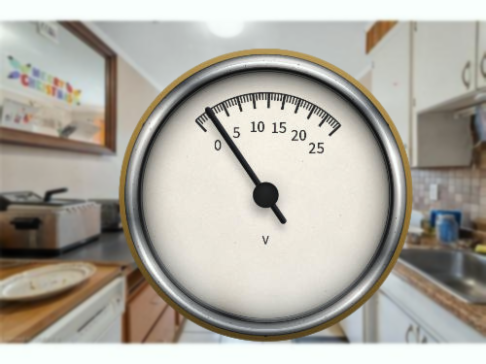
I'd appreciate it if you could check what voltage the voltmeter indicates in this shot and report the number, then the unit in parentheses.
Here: 2.5 (V)
